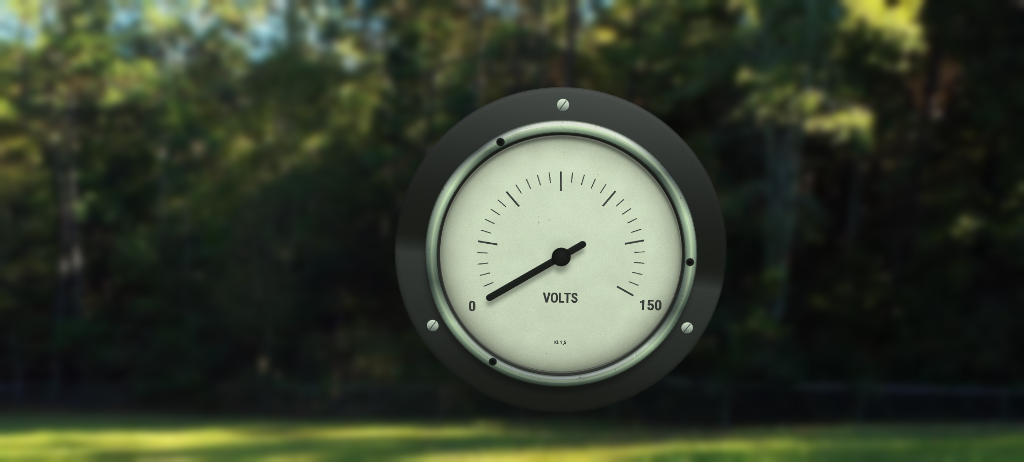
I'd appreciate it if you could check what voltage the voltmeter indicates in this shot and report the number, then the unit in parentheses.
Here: 0 (V)
